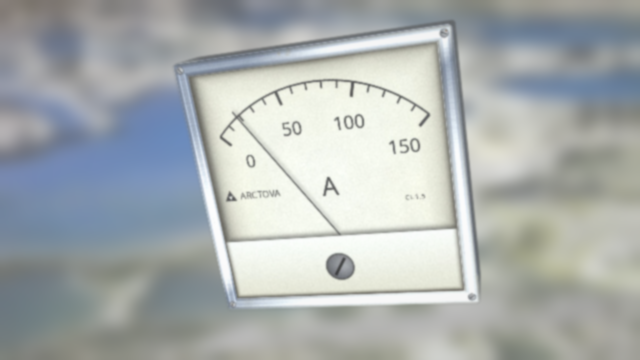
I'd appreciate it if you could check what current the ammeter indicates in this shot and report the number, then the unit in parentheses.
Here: 20 (A)
